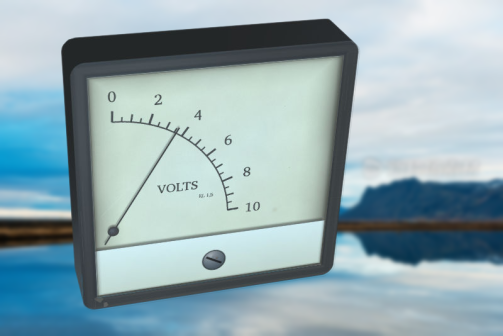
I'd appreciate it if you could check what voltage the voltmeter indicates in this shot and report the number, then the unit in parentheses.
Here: 3.5 (V)
